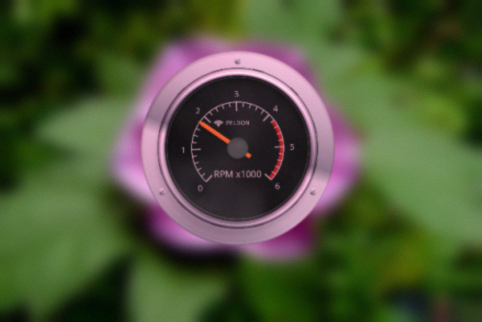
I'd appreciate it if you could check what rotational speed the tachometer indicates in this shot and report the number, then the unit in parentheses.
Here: 1800 (rpm)
